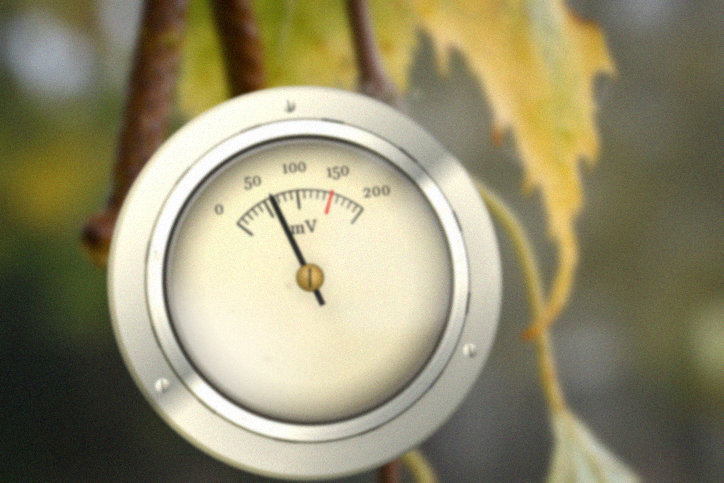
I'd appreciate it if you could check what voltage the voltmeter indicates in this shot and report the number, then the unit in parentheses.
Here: 60 (mV)
